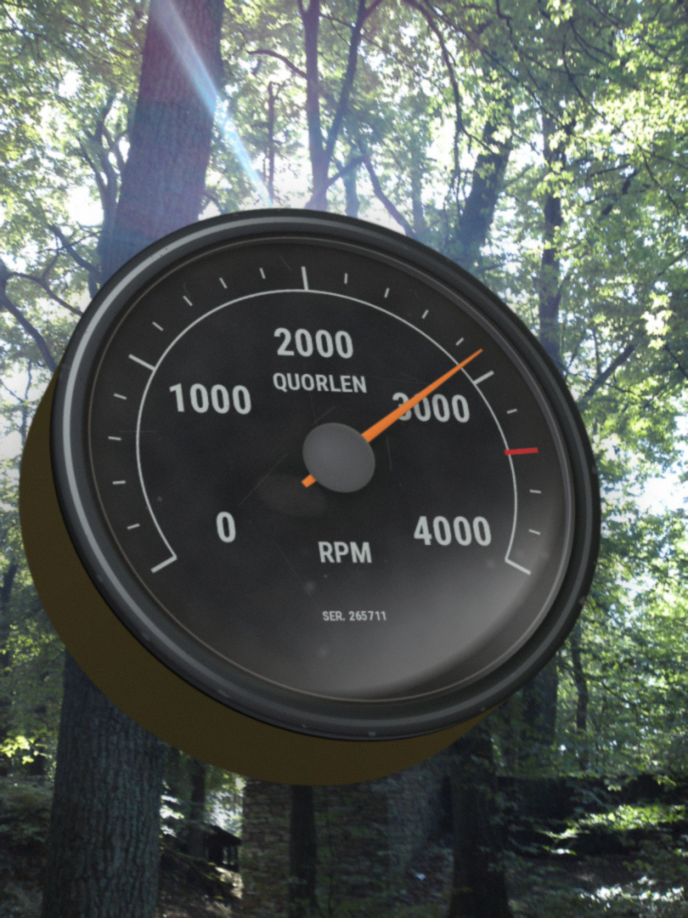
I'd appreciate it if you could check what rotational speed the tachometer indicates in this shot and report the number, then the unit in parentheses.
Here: 2900 (rpm)
